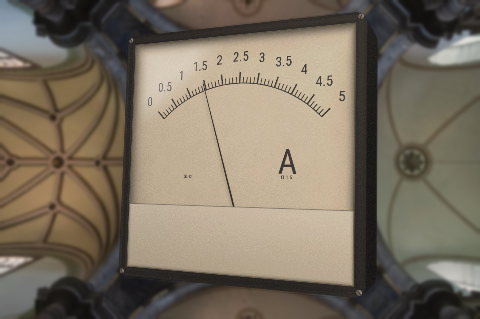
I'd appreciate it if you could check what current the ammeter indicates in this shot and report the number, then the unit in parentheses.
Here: 1.5 (A)
